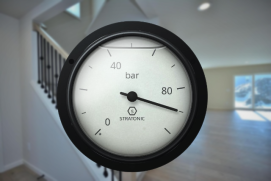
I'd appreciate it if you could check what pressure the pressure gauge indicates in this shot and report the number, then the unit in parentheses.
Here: 90 (bar)
